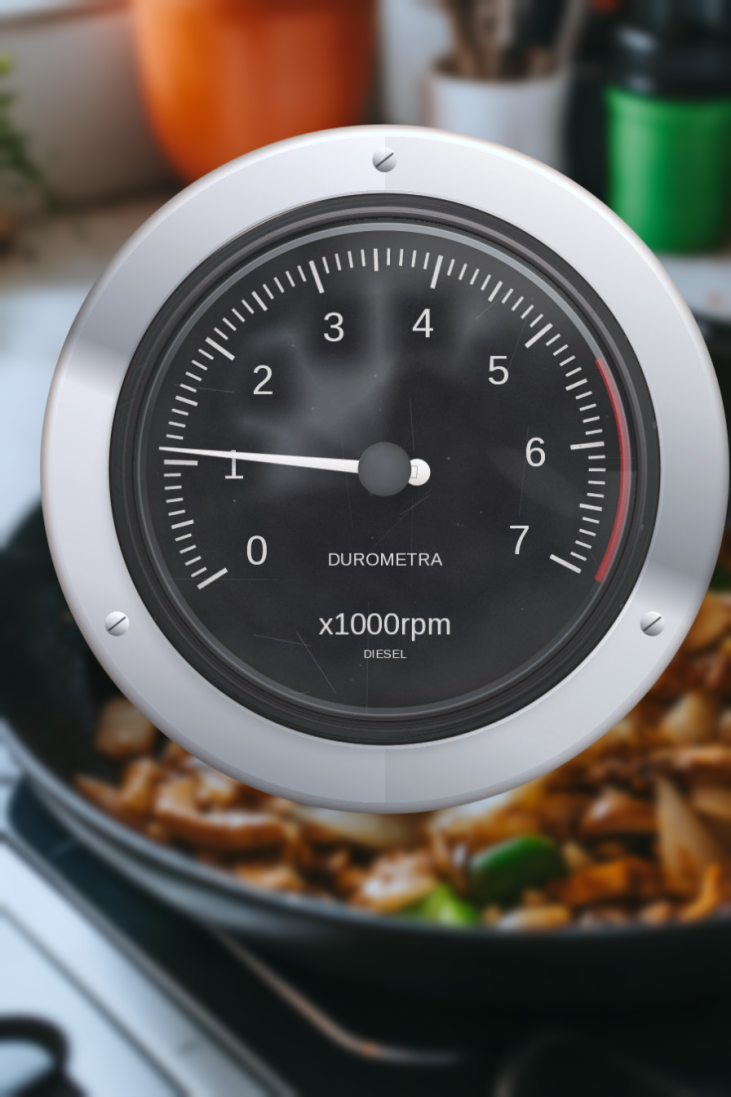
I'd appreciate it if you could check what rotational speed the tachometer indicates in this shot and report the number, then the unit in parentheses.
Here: 1100 (rpm)
